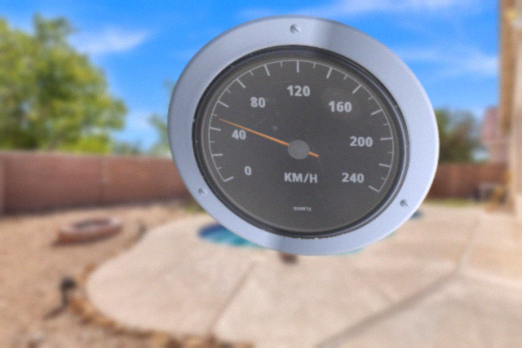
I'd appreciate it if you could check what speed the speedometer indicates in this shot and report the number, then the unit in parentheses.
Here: 50 (km/h)
